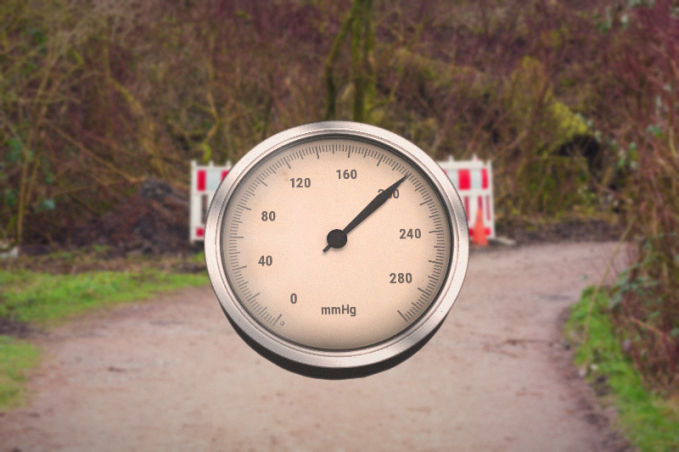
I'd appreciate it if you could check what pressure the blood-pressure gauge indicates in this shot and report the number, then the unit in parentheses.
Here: 200 (mmHg)
